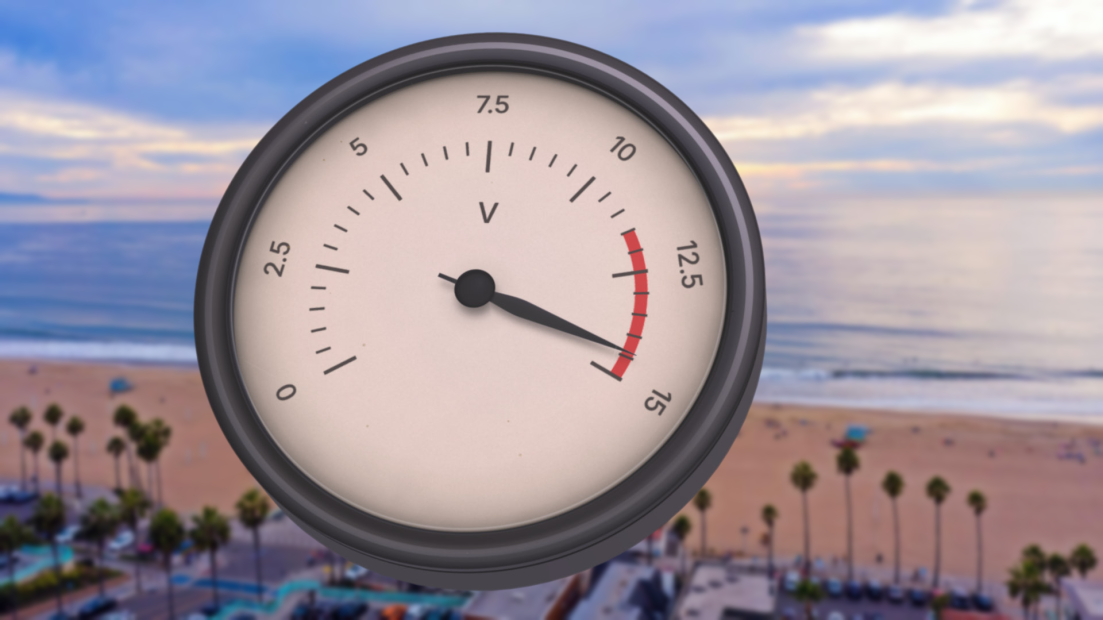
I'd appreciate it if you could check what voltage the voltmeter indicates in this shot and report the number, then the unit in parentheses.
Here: 14.5 (V)
